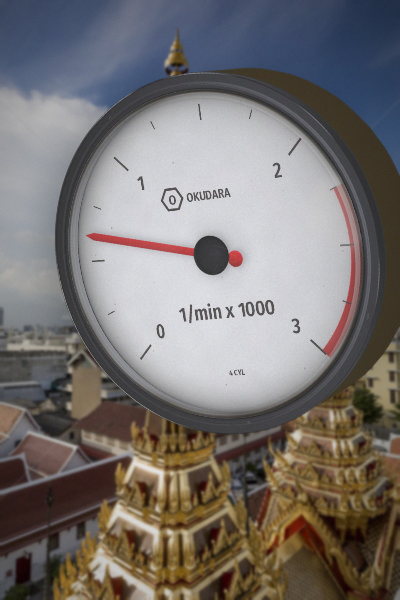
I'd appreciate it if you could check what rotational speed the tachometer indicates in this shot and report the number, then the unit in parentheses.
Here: 625 (rpm)
